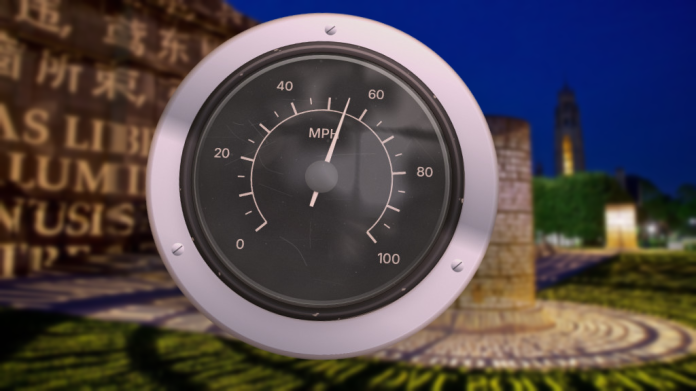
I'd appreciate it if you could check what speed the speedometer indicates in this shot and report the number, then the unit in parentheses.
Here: 55 (mph)
